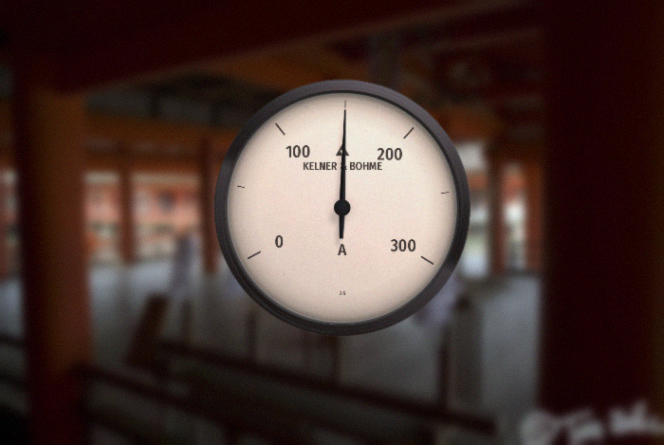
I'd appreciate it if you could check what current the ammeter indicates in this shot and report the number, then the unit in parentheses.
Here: 150 (A)
